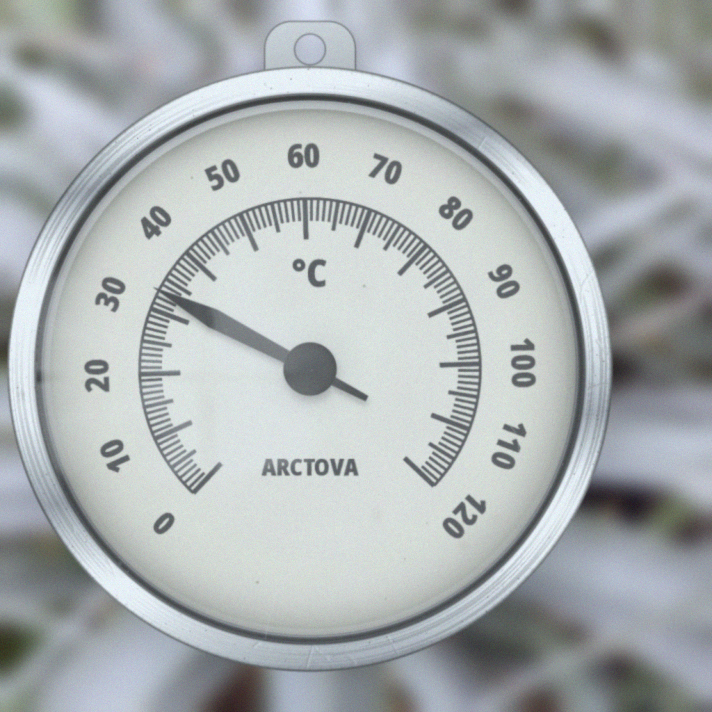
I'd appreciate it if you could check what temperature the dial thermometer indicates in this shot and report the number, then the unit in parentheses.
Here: 33 (°C)
